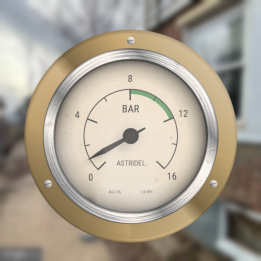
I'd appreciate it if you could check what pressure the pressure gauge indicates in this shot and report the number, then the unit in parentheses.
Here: 1 (bar)
